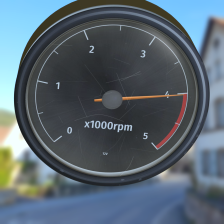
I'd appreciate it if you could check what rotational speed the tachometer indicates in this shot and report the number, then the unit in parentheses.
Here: 4000 (rpm)
